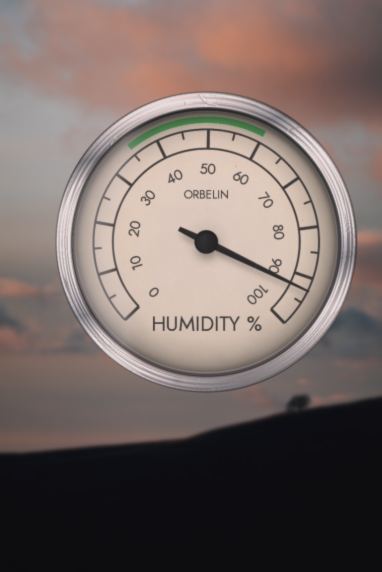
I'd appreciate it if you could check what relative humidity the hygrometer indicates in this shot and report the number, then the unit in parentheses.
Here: 92.5 (%)
